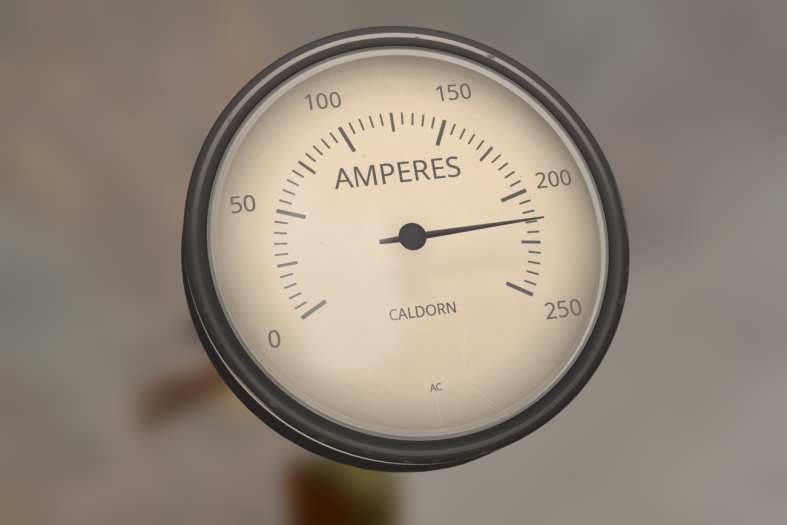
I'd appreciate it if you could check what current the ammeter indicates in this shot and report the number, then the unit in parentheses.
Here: 215 (A)
